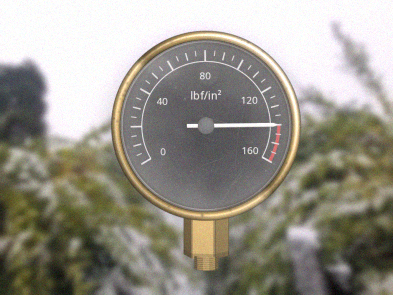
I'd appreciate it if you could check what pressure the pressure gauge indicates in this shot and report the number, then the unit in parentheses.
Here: 140 (psi)
